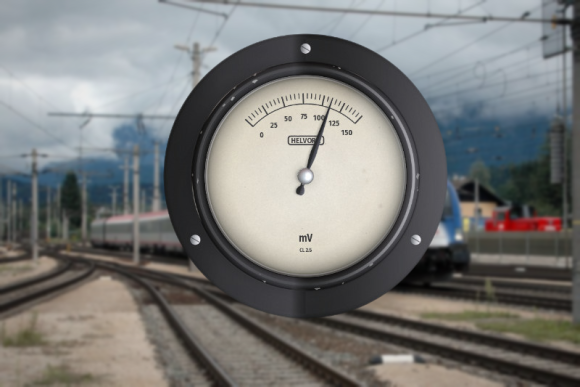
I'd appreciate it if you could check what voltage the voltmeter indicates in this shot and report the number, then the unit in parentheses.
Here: 110 (mV)
